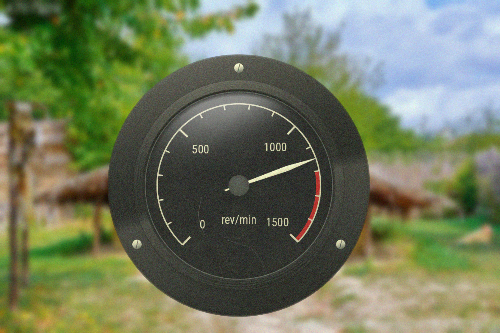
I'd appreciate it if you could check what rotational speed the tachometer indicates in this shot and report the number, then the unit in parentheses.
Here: 1150 (rpm)
